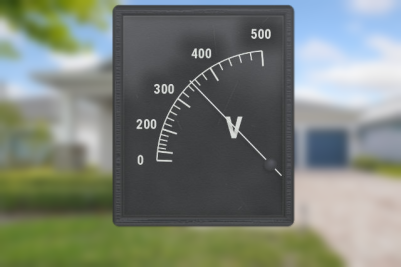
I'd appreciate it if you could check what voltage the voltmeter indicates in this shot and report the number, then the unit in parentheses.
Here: 350 (V)
